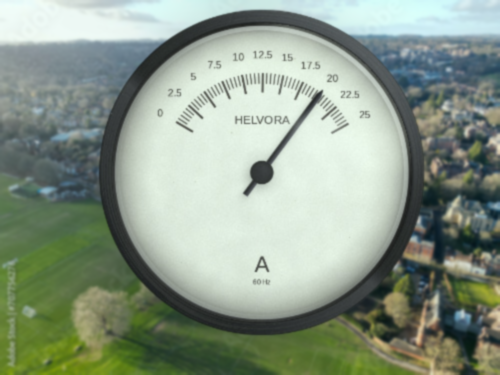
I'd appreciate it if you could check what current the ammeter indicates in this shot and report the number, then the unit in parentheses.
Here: 20 (A)
